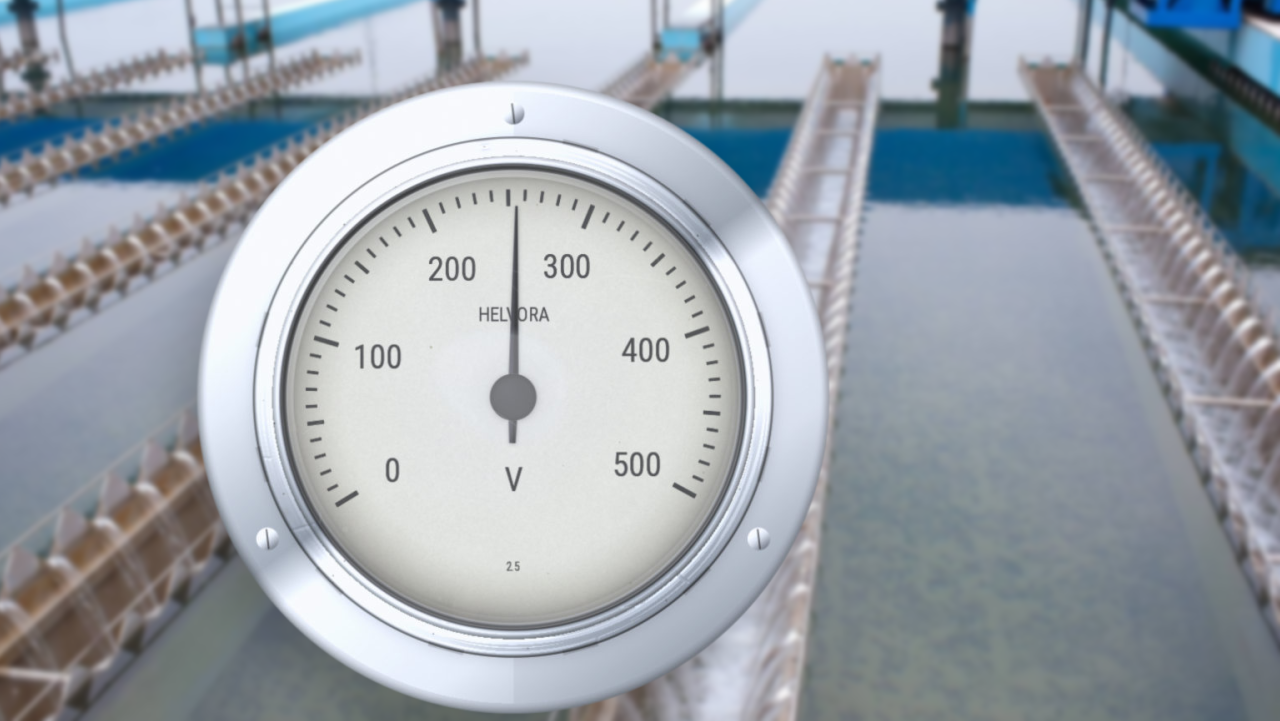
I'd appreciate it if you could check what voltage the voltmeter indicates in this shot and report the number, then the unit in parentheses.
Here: 255 (V)
